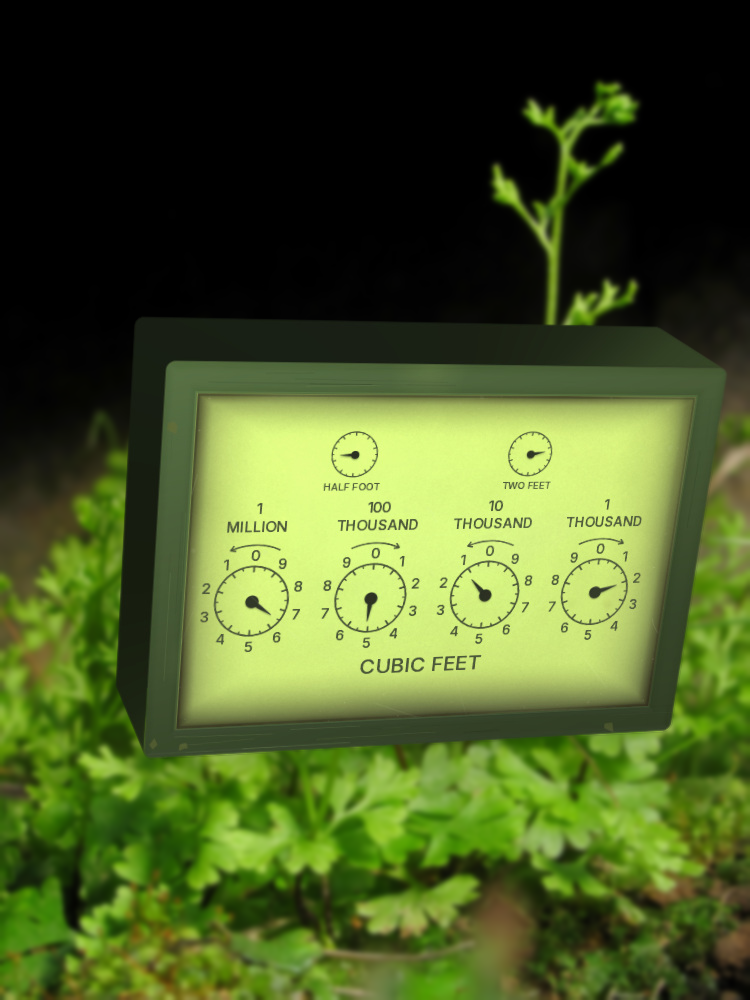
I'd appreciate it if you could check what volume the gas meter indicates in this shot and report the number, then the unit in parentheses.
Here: 651200 (ft³)
